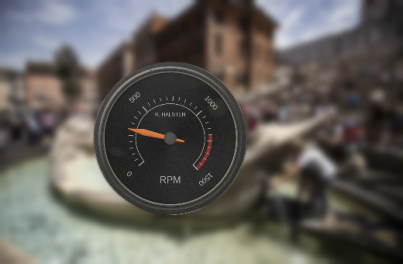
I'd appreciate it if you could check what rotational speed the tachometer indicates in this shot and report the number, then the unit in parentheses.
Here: 300 (rpm)
